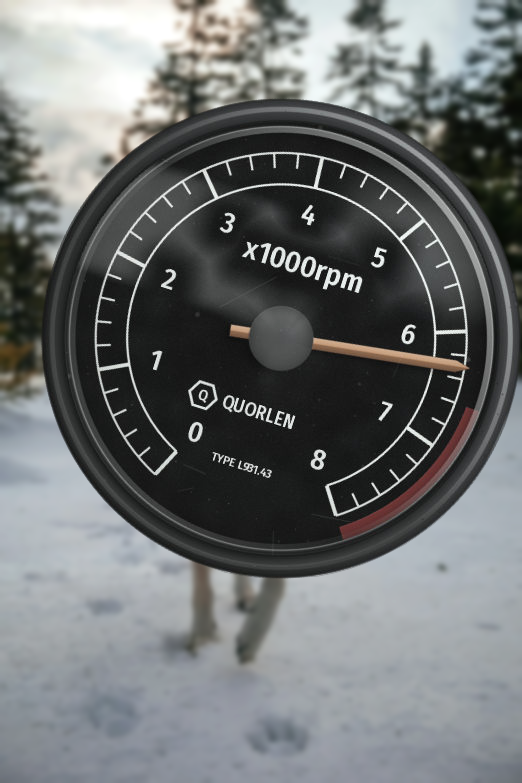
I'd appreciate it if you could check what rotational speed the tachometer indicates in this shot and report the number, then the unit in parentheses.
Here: 6300 (rpm)
